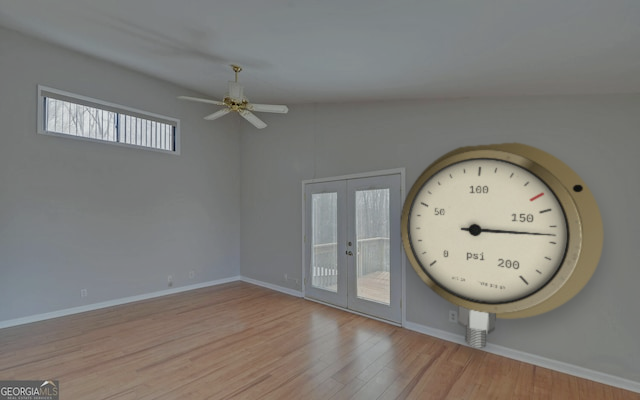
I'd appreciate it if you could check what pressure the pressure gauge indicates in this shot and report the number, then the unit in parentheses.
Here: 165 (psi)
